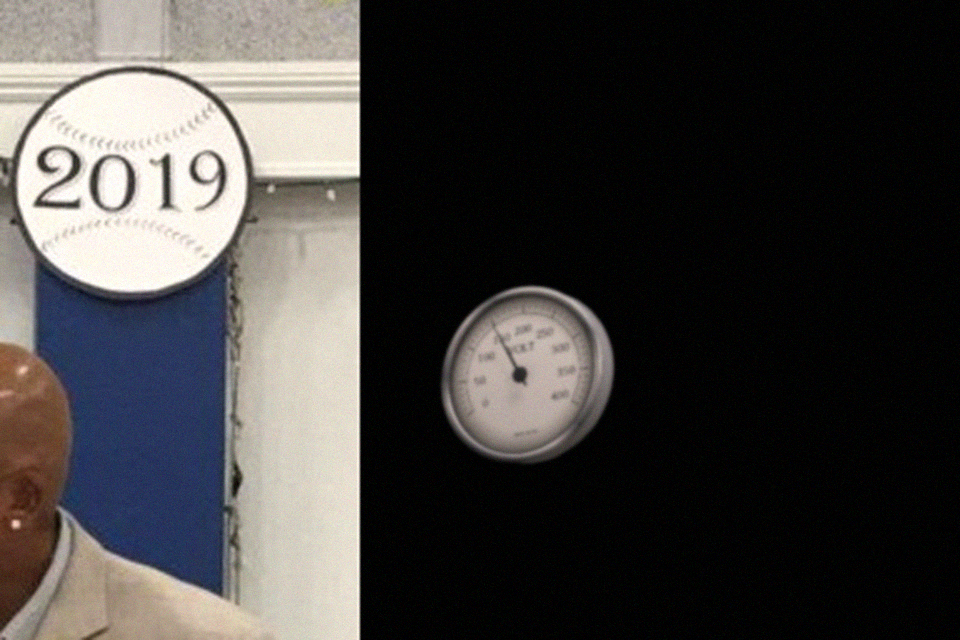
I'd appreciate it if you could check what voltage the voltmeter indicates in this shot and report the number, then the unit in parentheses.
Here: 150 (V)
